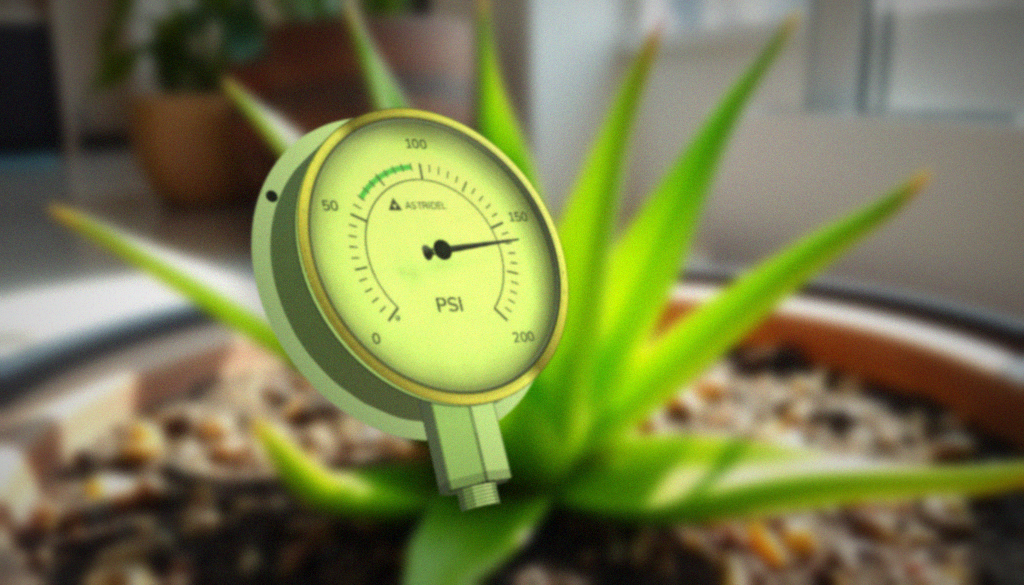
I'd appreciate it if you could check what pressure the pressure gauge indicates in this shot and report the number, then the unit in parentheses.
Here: 160 (psi)
